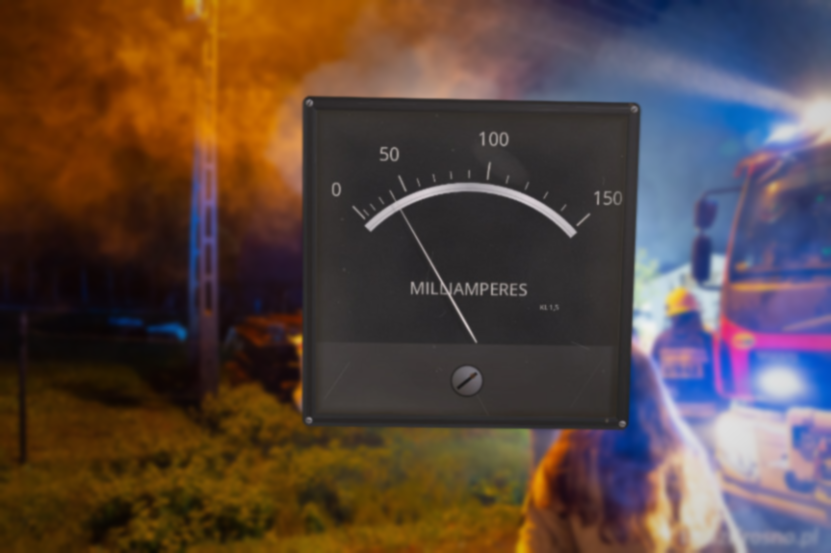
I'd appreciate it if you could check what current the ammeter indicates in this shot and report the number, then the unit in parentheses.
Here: 40 (mA)
